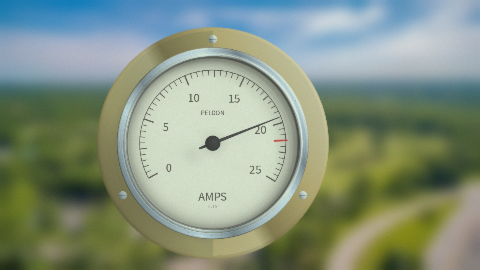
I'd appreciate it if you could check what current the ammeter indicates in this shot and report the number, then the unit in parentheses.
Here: 19.5 (A)
